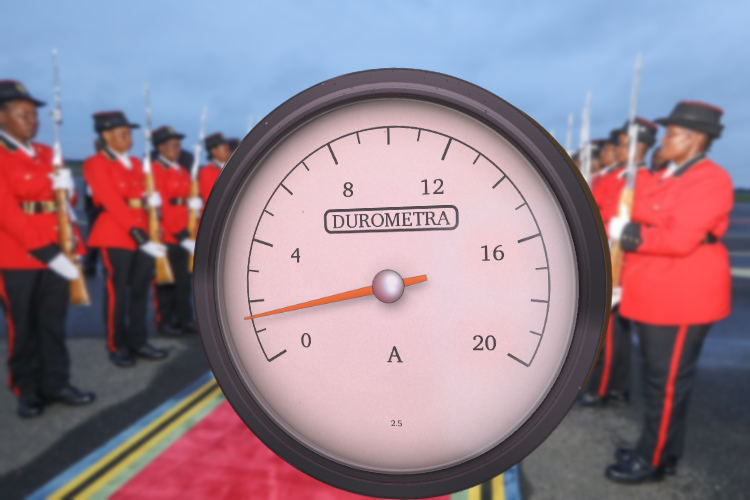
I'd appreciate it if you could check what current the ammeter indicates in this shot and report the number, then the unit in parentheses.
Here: 1.5 (A)
